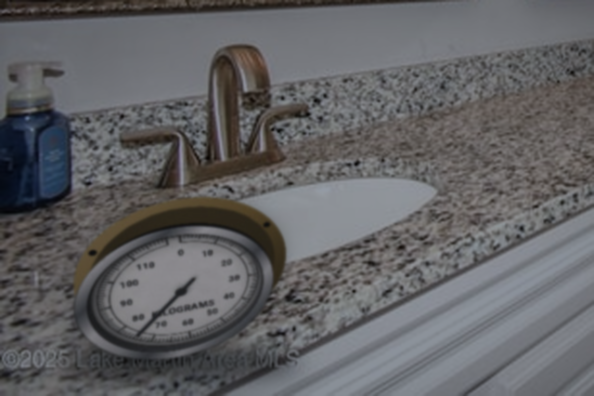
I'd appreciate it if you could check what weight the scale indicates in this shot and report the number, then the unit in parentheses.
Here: 75 (kg)
